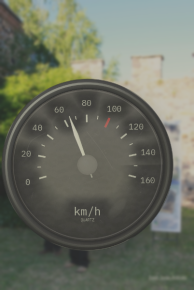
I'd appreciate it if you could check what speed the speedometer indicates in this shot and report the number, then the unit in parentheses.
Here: 65 (km/h)
